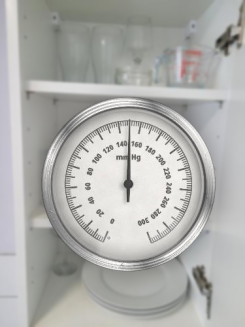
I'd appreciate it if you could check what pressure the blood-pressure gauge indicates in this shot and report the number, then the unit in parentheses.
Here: 150 (mmHg)
